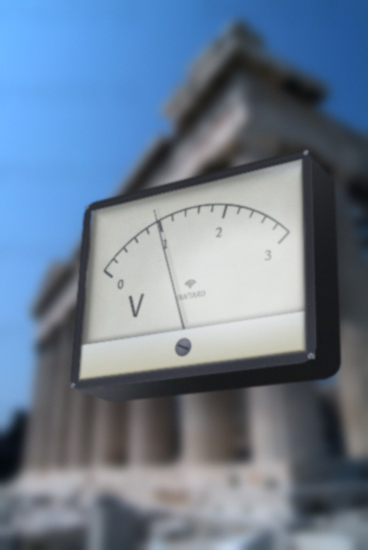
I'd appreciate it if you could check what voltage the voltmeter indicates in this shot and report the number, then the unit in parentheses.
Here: 1 (V)
